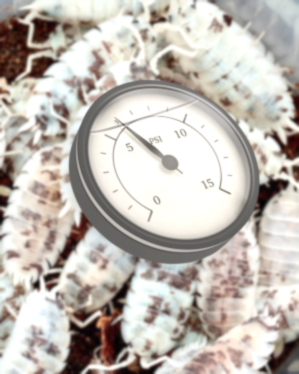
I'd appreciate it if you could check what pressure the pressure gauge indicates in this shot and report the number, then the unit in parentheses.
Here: 6 (psi)
